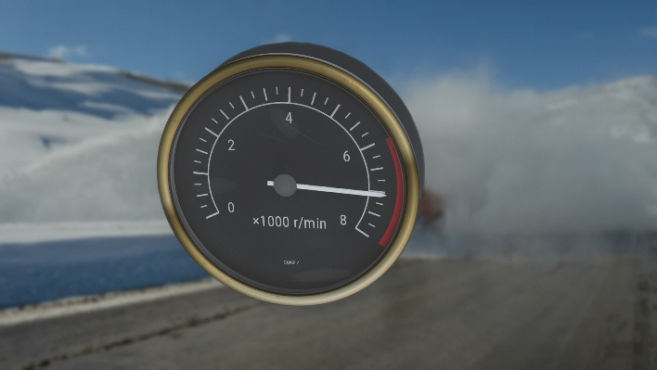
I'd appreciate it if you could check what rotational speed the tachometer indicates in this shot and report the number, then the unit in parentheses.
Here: 7000 (rpm)
